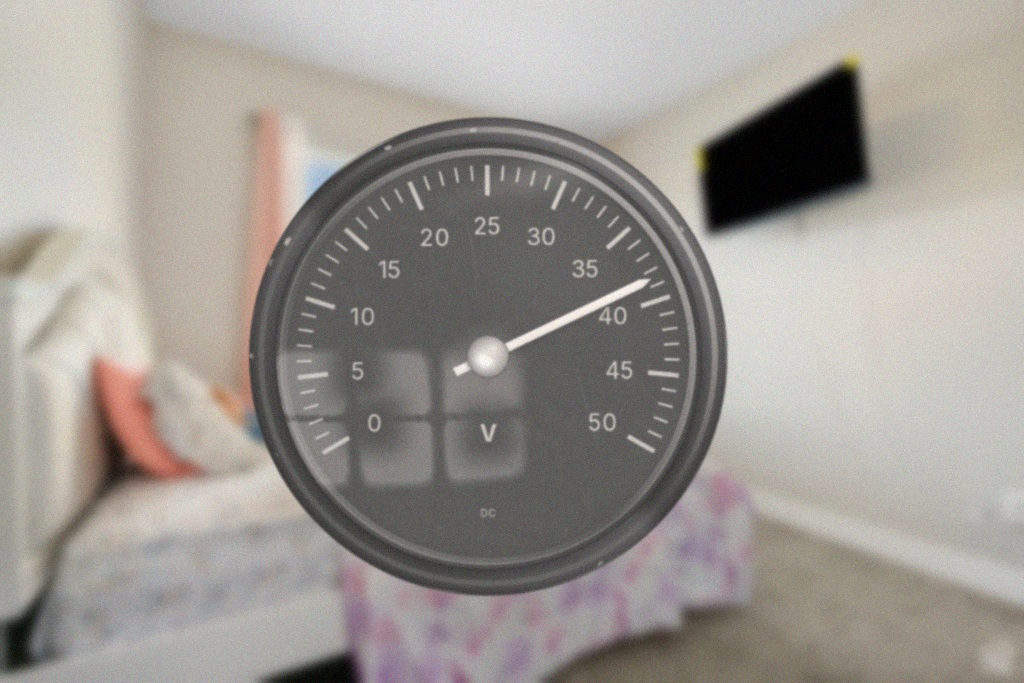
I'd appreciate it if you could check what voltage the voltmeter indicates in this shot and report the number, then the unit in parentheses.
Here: 38.5 (V)
